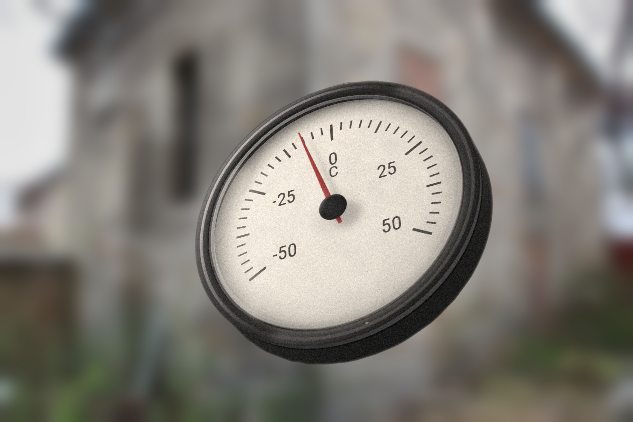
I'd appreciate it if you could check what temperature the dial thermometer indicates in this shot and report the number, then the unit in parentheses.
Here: -7.5 (°C)
